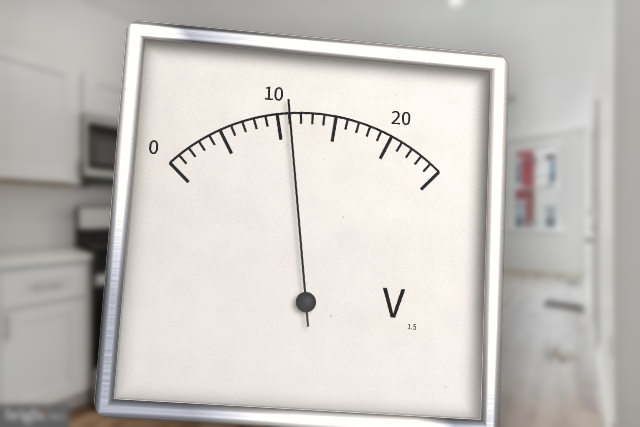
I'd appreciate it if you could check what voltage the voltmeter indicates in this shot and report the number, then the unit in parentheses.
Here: 11 (V)
